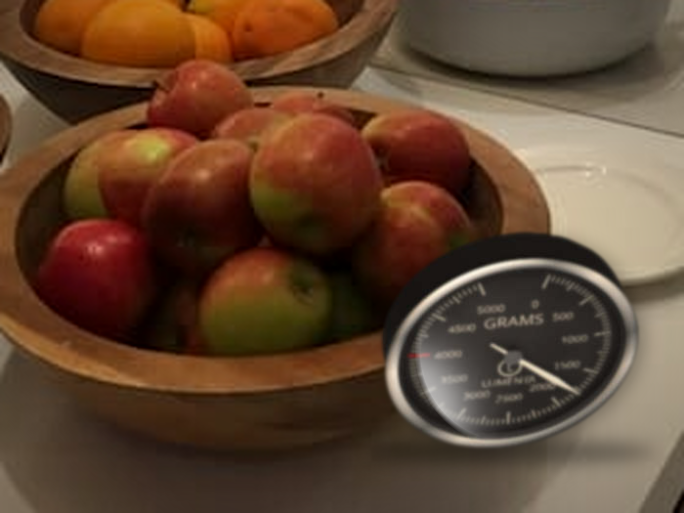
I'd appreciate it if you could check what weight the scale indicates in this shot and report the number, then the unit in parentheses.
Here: 1750 (g)
